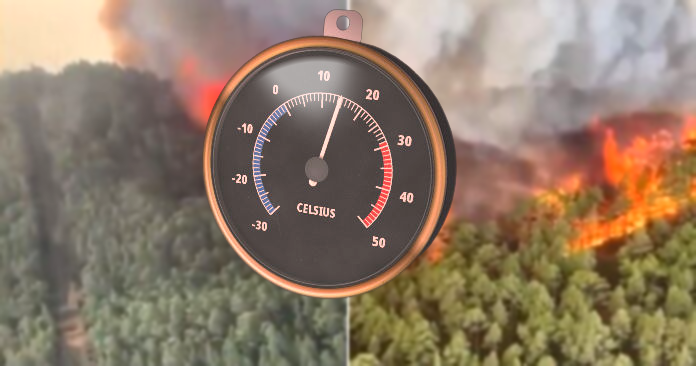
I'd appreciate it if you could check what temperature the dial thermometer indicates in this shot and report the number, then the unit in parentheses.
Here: 15 (°C)
